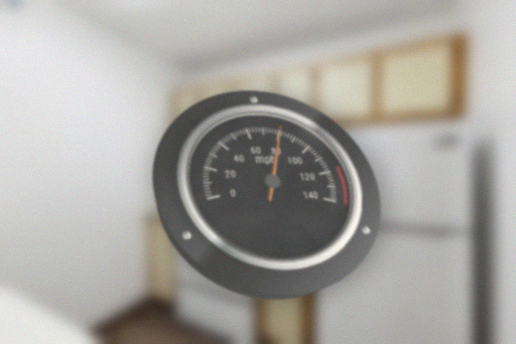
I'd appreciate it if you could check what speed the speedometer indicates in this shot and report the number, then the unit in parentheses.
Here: 80 (mph)
